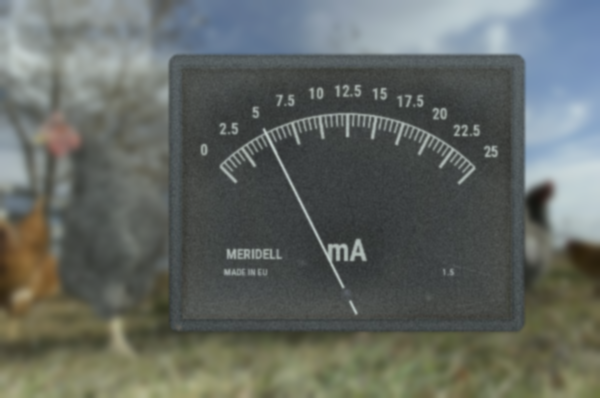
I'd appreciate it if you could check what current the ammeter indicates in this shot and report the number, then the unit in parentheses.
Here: 5 (mA)
